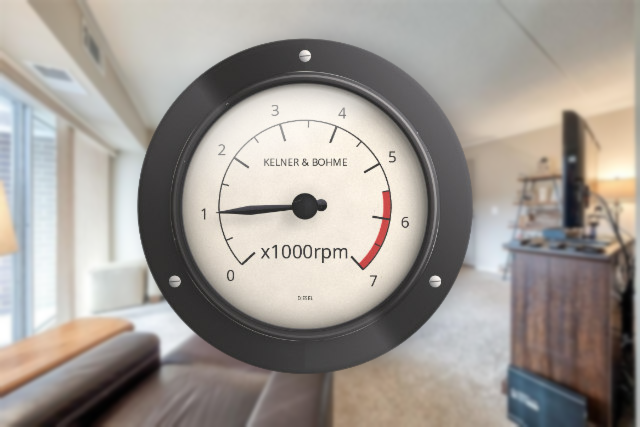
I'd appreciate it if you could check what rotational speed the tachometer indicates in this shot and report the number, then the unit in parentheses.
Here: 1000 (rpm)
